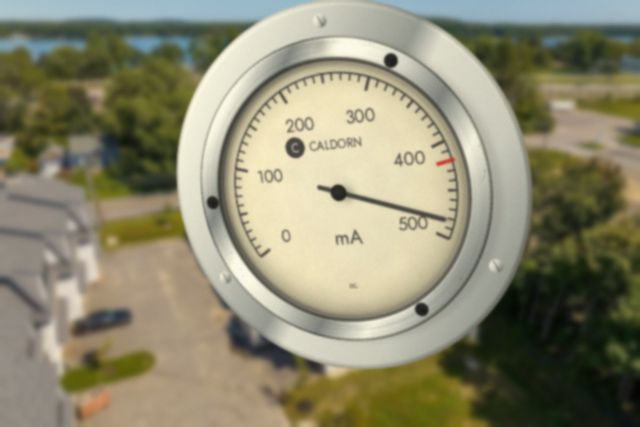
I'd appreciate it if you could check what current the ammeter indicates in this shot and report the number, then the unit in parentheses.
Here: 480 (mA)
